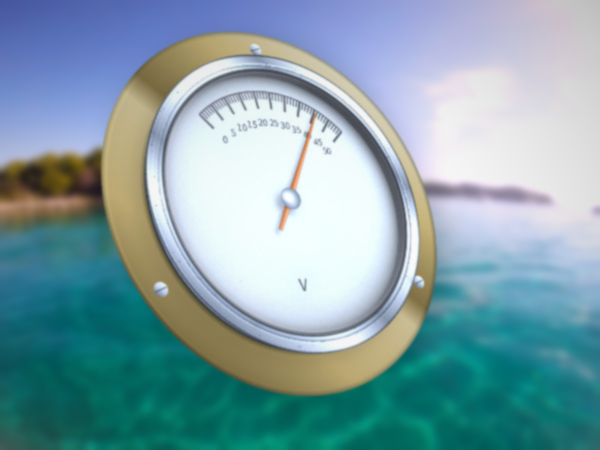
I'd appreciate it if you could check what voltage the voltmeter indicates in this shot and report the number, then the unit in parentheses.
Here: 40 (V)
